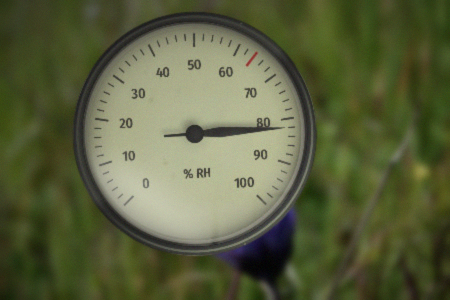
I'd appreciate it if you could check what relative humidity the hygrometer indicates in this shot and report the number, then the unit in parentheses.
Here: 82 (%)
